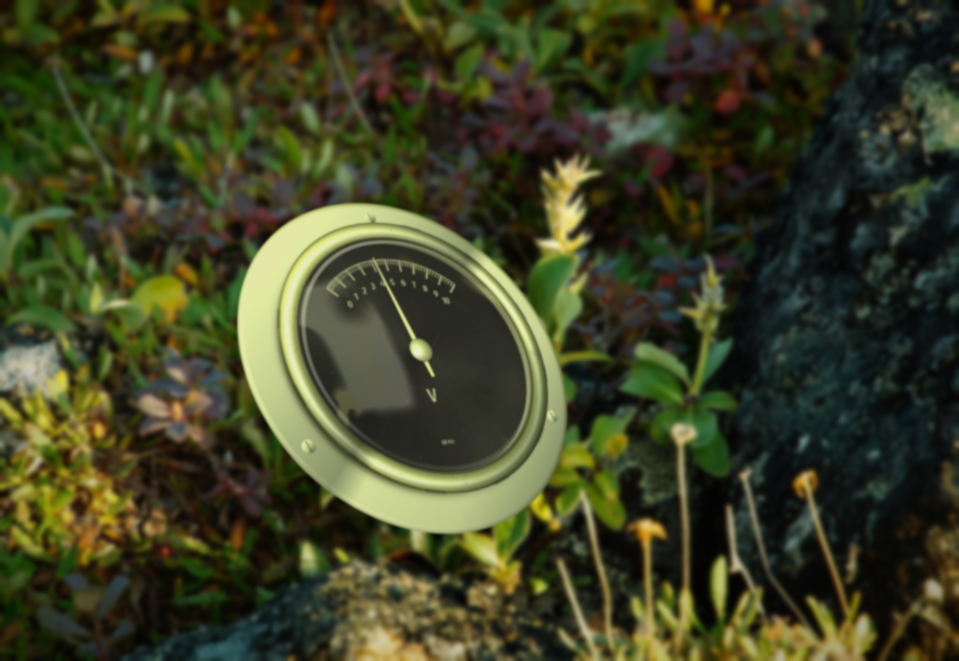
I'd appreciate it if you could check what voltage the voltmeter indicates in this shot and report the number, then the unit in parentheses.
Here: 4 (V)
